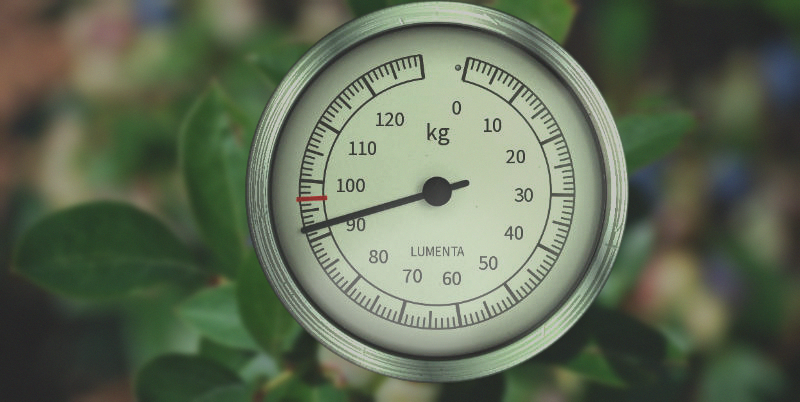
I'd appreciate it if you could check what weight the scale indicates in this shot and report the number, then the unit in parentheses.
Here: 92 (kg)
